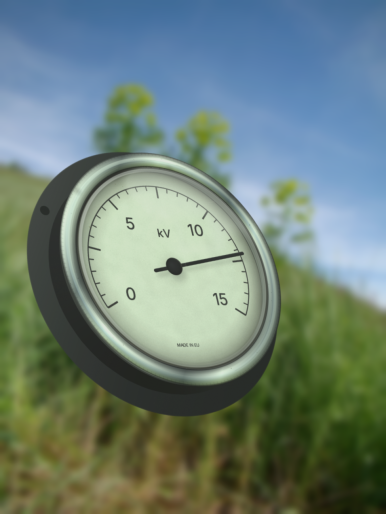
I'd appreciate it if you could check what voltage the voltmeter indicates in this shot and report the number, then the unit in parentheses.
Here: 12.25 (kV)
